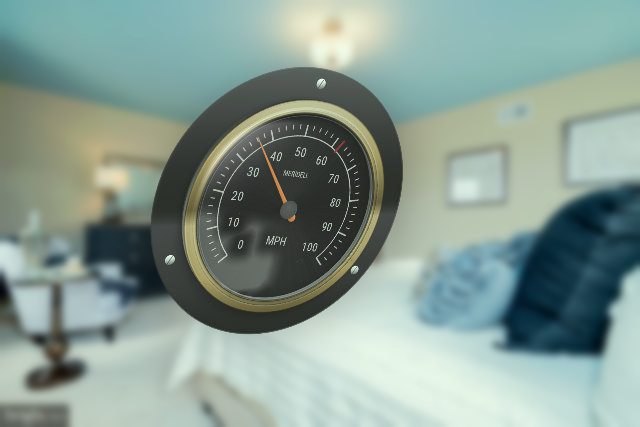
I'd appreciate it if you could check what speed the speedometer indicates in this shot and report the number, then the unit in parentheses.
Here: 36 (mph)
